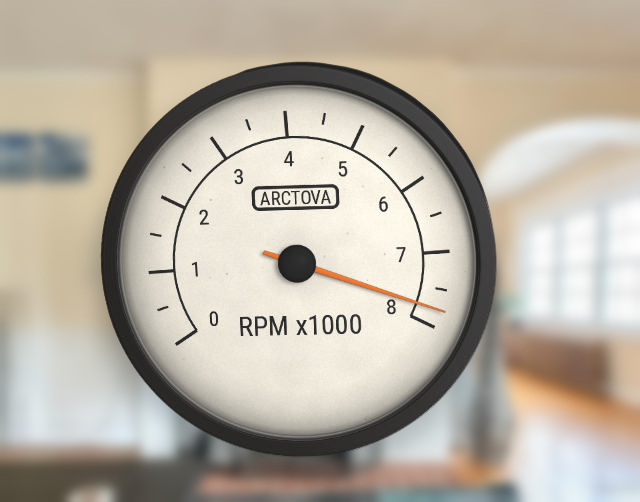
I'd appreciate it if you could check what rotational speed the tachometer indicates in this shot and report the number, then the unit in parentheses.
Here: 7750 (rpm)
